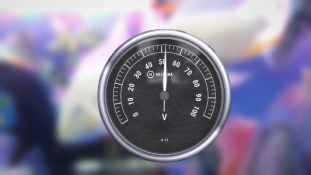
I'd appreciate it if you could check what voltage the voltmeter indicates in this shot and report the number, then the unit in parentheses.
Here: 52 (V)
